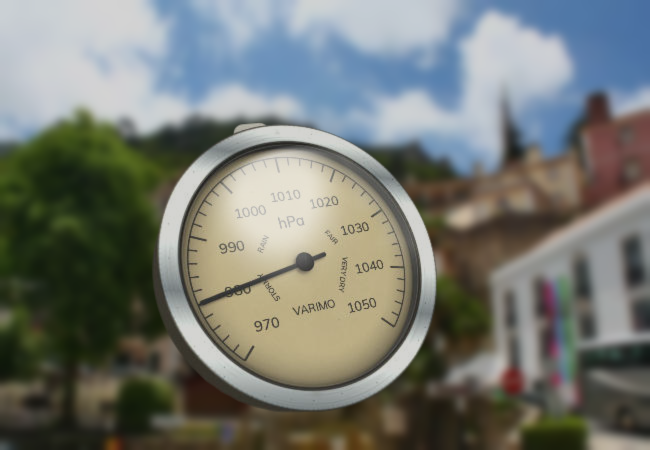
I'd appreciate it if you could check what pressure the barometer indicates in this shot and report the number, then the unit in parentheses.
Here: 980 (hPa)
